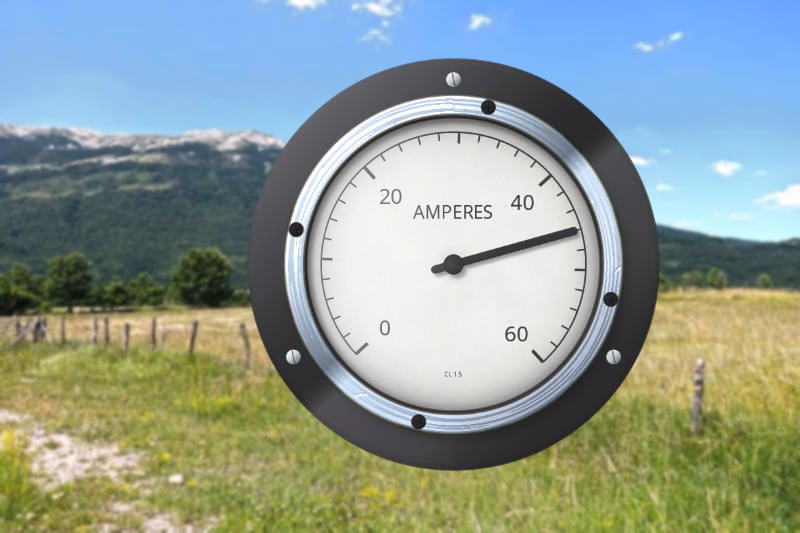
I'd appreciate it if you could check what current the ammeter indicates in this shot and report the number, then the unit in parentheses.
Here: 46 (A)
